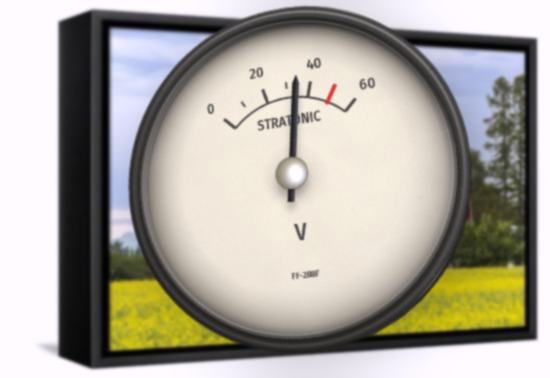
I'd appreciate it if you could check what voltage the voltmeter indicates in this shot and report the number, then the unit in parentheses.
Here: 35 (V)
